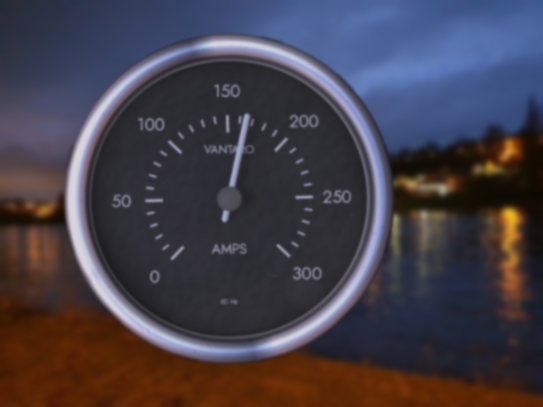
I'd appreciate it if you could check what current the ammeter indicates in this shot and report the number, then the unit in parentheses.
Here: 165 (A)
